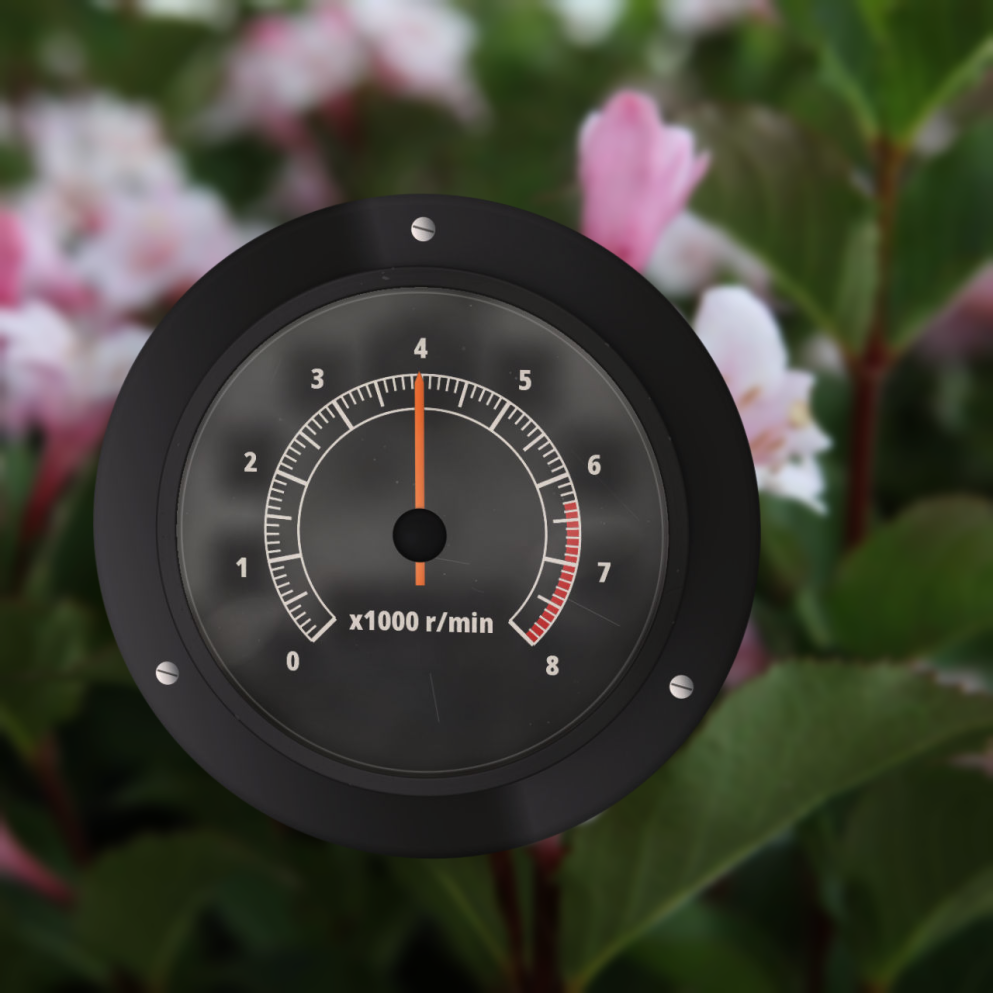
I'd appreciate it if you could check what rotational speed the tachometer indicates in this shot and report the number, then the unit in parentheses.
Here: 4000 (rpm)
